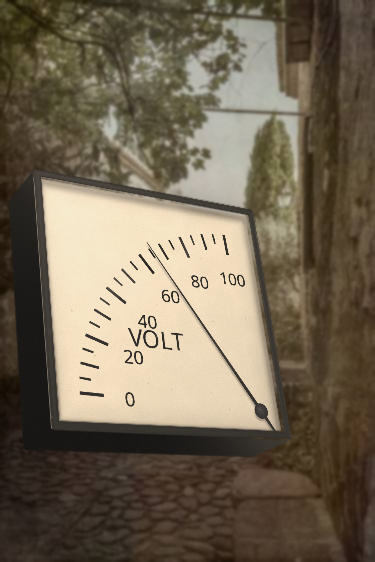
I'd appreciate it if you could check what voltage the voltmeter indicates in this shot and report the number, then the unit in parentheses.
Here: 65 (V)
